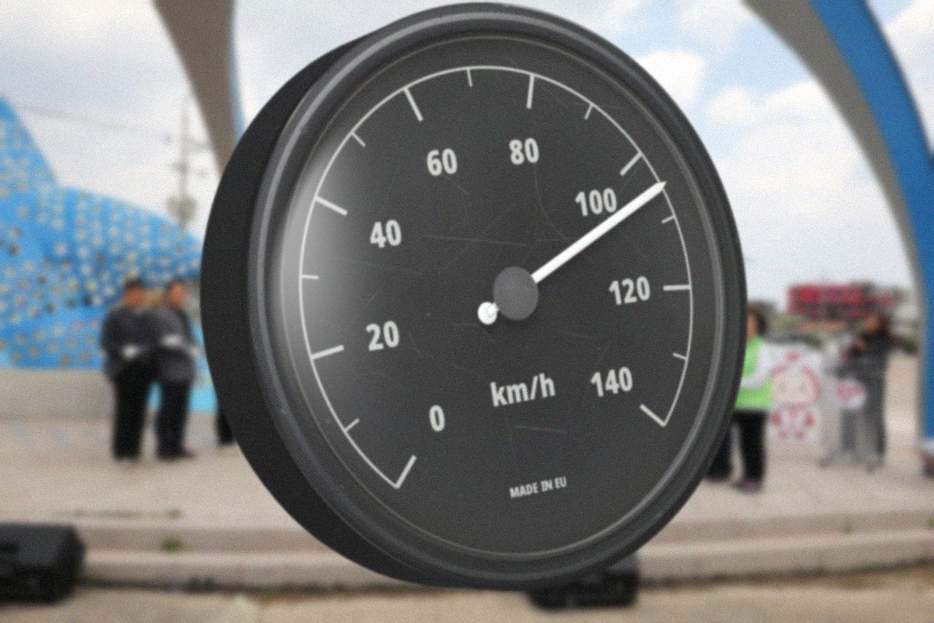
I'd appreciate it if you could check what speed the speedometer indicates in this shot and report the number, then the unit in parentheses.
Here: 105 (km/h)
